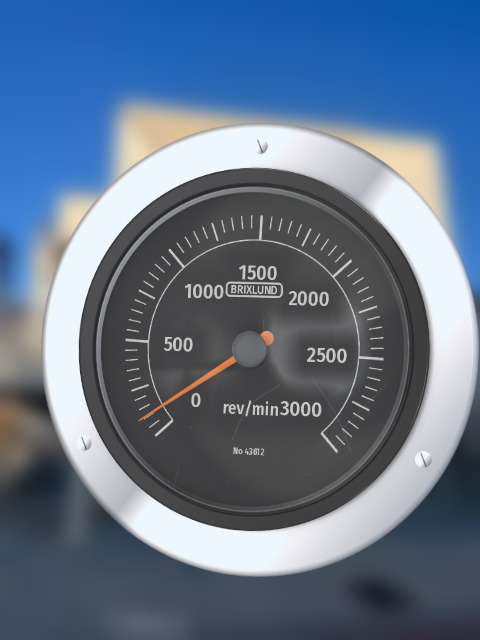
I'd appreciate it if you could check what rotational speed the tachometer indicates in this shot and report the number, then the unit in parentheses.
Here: 100 (rpm)
